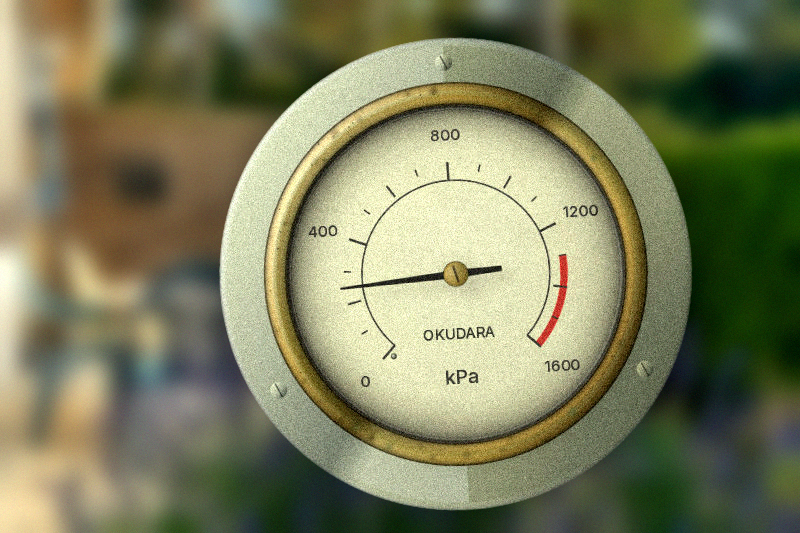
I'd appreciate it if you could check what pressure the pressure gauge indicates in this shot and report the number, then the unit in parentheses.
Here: 250 (kPa)
